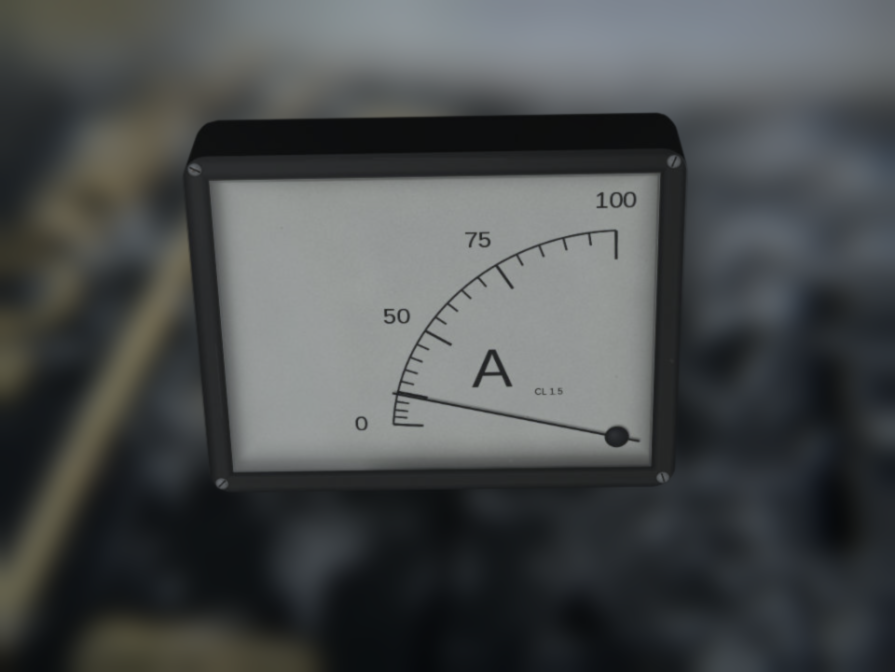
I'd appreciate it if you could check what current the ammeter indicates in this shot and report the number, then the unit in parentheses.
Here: 25 (A)
